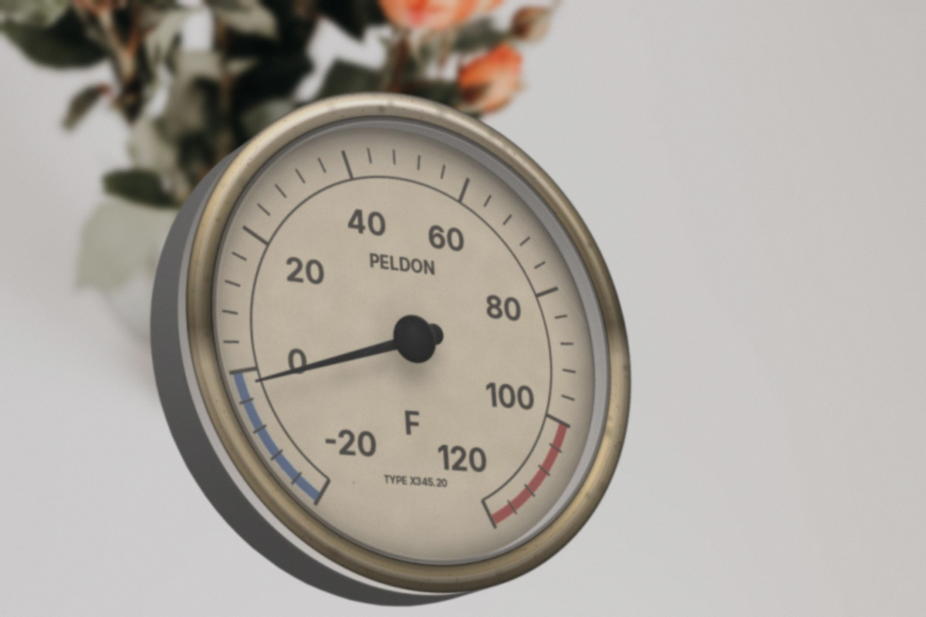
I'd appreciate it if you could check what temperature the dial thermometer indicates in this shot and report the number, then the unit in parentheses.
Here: -2 (°F)
